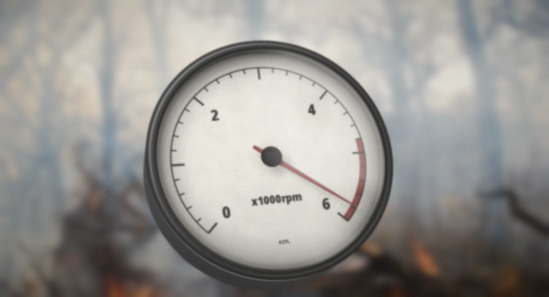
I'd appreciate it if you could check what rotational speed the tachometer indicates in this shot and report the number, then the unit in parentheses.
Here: 5800 (rpm)
